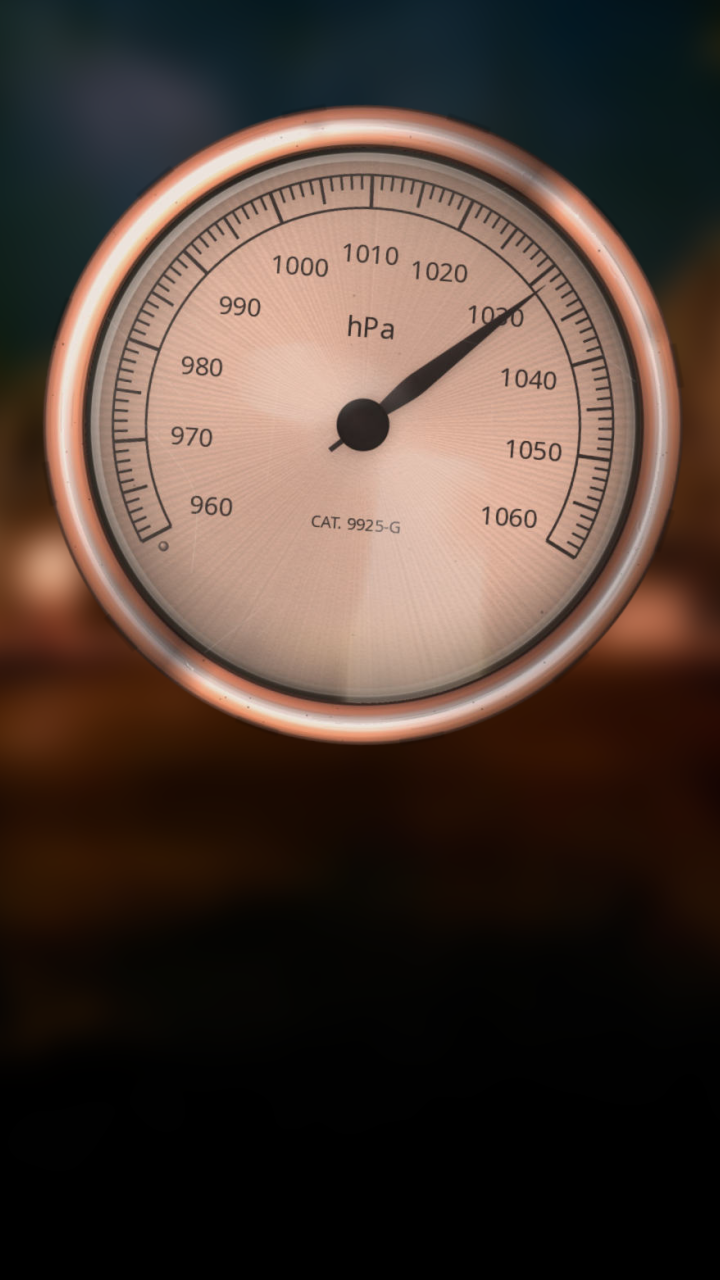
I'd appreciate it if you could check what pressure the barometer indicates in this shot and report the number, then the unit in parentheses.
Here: 1031 (hPa)
